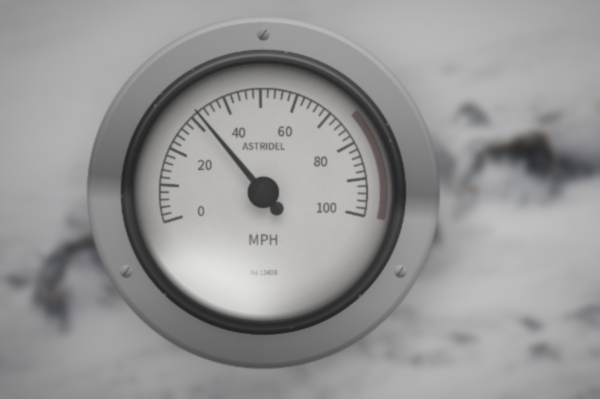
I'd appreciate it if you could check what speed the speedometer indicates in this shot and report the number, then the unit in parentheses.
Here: 32 (mph)
